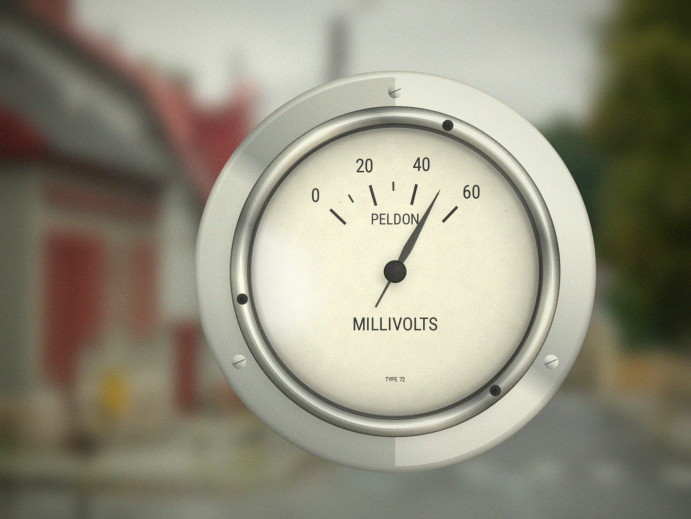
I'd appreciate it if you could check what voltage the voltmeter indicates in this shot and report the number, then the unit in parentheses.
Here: 50 (mV)
